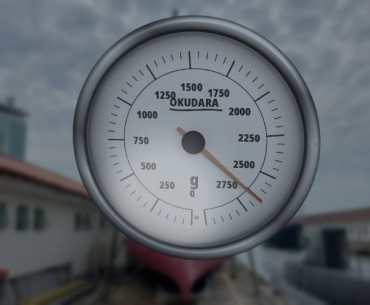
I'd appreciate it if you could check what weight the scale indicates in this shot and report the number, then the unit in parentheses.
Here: 2650 (g)
